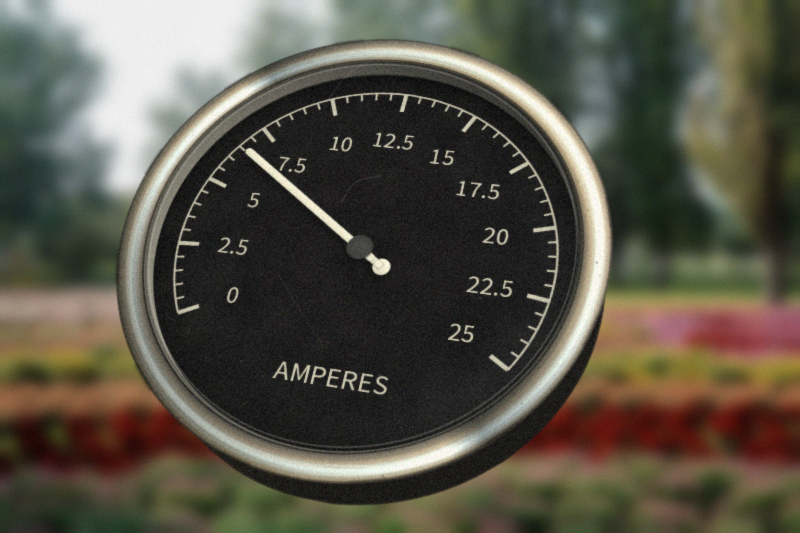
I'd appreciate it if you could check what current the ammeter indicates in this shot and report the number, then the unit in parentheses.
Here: 6.5 (A)
